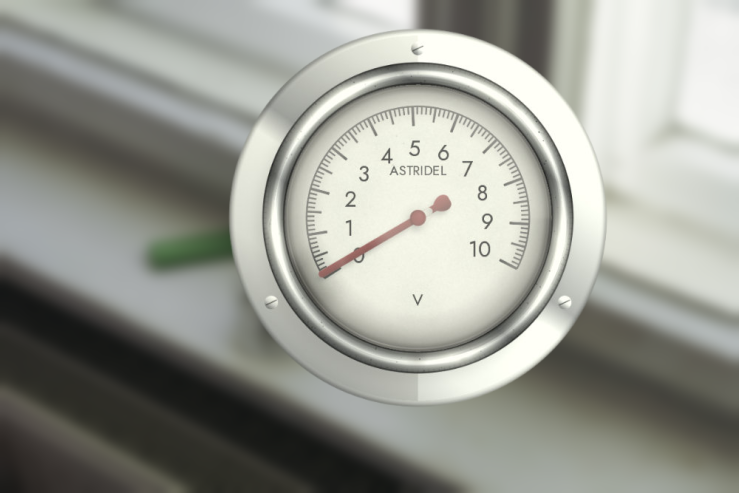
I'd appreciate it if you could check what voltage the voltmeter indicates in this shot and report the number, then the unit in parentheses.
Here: 0.1 (V)
